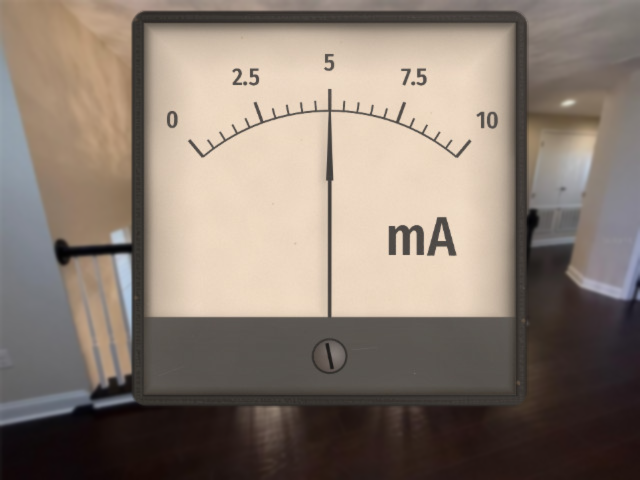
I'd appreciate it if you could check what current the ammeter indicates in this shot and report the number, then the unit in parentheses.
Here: 5 (mA)
